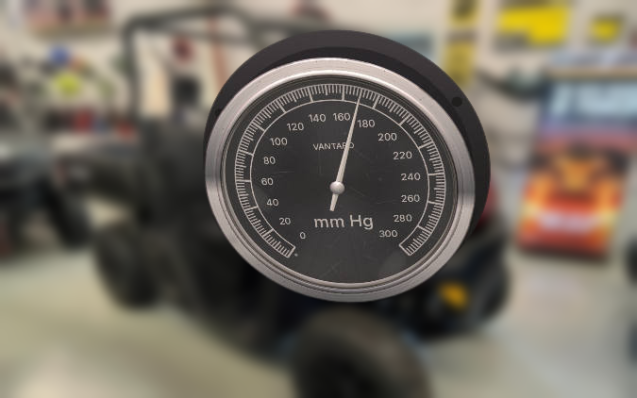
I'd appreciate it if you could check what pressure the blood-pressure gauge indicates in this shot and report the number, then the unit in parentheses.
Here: 170 (mmHg)
